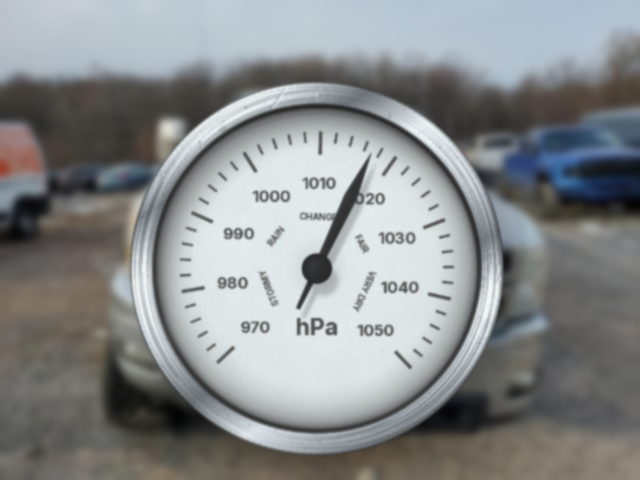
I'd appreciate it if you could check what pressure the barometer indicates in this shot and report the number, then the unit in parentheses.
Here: 1017 (hPa)
